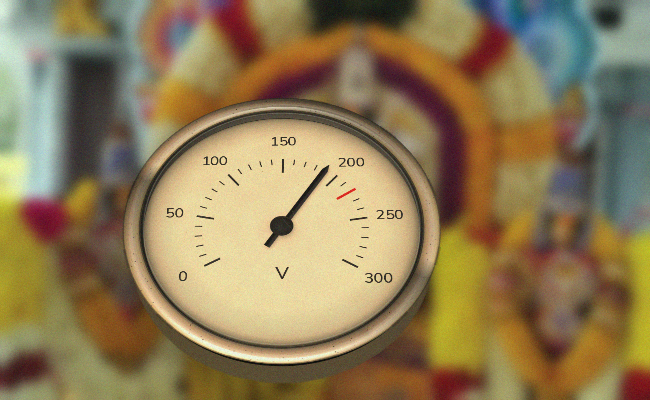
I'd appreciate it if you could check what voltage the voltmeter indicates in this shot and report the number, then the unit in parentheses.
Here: 190 (V)
